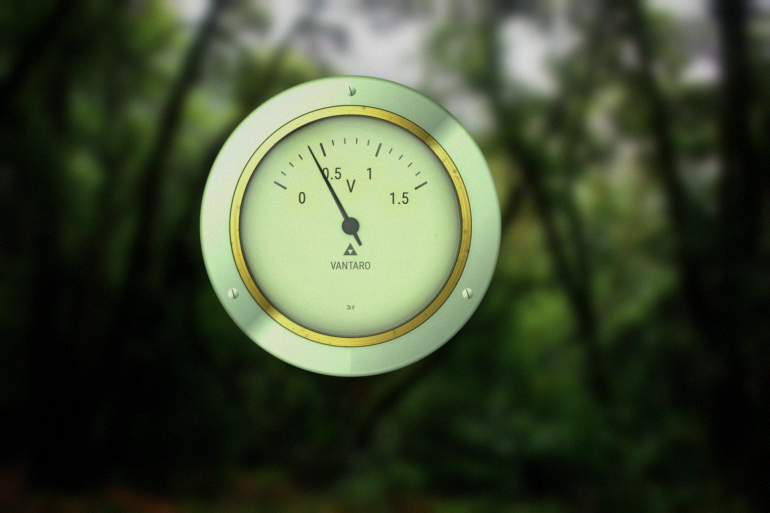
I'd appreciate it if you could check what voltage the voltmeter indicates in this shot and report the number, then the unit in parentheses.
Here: 0.4 (V)
